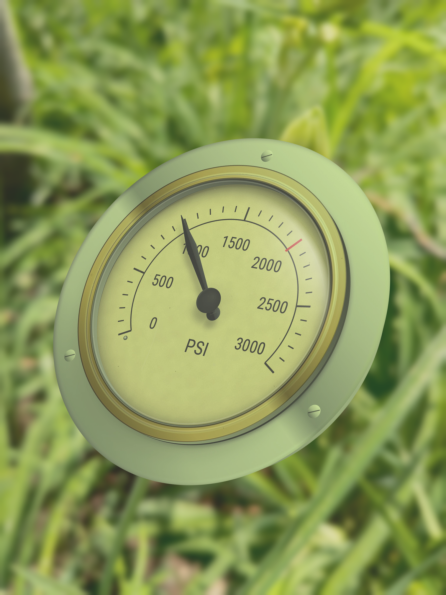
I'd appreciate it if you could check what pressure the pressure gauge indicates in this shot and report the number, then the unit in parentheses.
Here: 1000 (psi)
